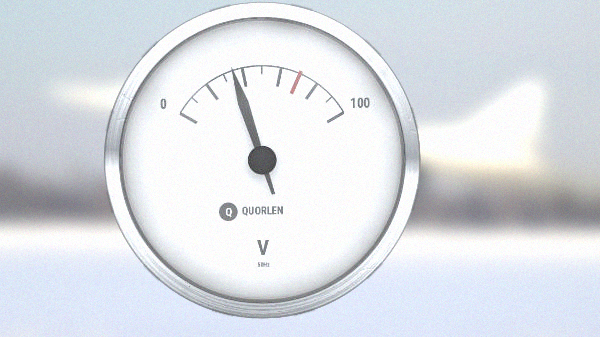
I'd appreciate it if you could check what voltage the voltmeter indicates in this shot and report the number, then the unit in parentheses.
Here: 35 (V)
